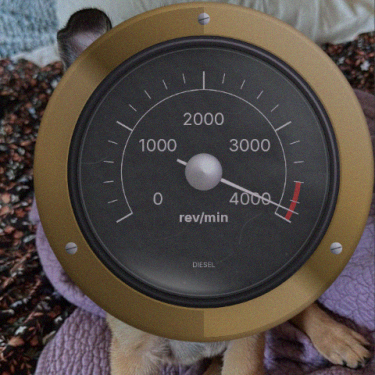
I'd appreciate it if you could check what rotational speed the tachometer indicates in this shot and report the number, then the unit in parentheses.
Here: 3900 (rpm)
